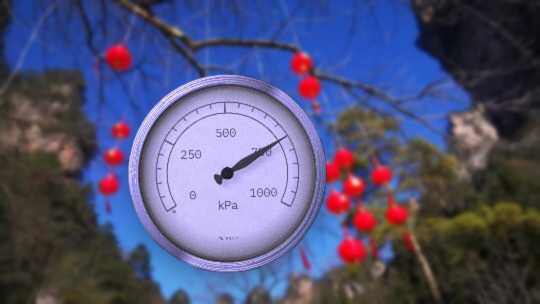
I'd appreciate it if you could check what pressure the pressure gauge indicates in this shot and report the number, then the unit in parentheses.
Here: 750 (kPa)
